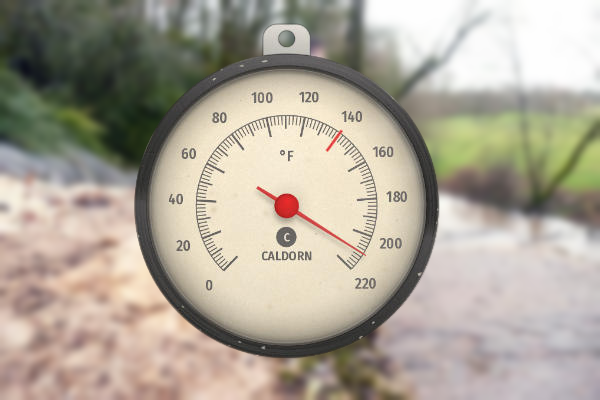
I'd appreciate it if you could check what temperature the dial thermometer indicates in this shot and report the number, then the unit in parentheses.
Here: 210 (°F)
